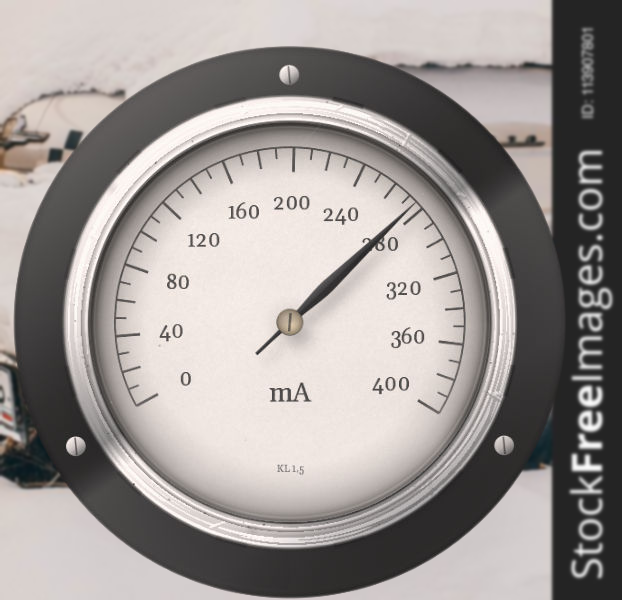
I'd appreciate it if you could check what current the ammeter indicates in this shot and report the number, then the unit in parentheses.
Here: 275 (mA)
